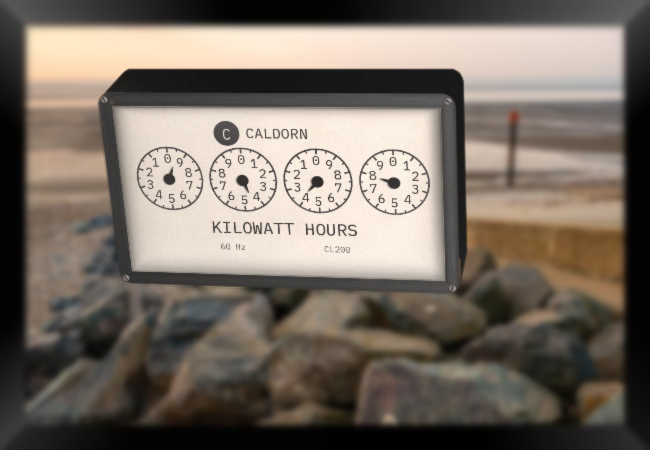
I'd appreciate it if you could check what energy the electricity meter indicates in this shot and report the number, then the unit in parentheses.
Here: 9438 (kWh)
